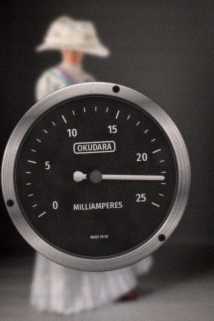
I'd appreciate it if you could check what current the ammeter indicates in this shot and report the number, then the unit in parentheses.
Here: 22.5 (mA)
